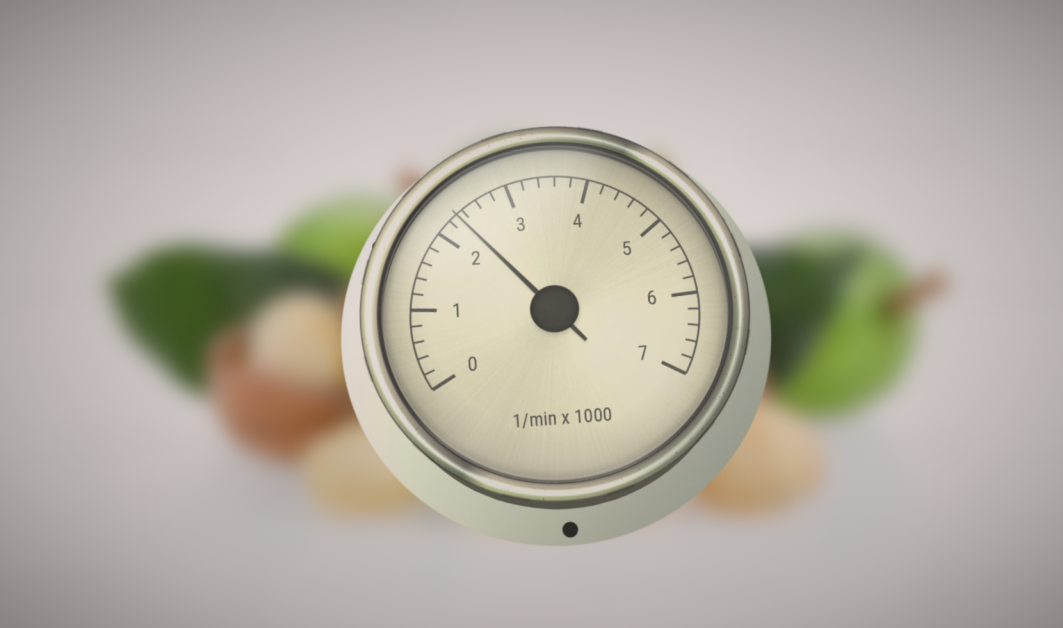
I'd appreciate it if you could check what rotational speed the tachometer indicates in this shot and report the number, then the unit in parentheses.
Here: 2300 (rpm)
